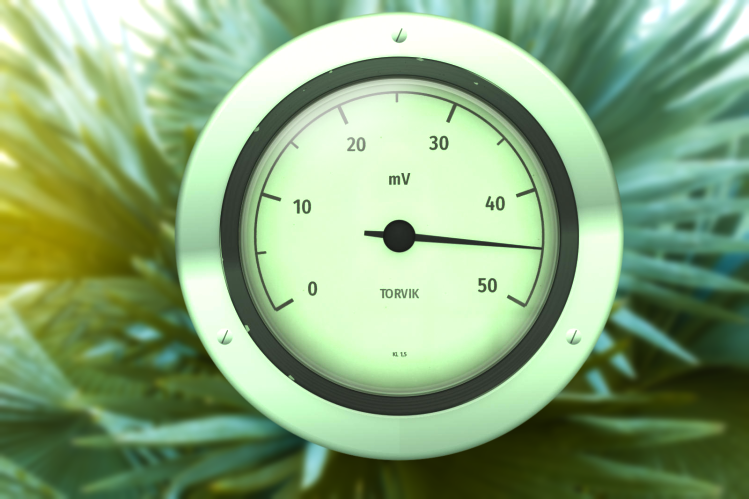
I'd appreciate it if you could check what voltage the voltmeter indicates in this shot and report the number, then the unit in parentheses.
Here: 45 (mV)
